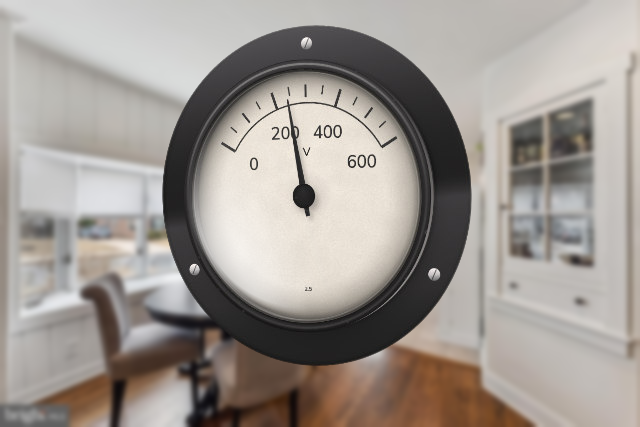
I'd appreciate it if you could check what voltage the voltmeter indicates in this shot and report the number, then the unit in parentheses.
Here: 250 (V)
